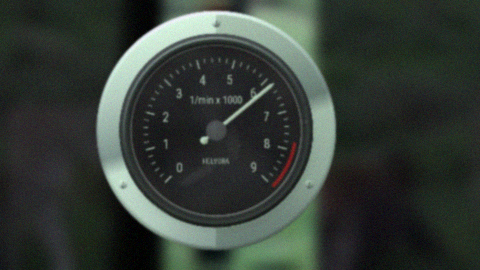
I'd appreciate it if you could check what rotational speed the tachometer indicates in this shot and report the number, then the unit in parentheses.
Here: 6200 (rpm)
